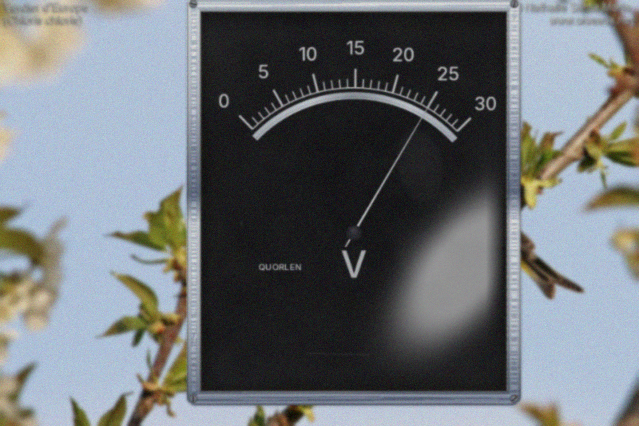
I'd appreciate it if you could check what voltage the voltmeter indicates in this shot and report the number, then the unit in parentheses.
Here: 25 (V)
